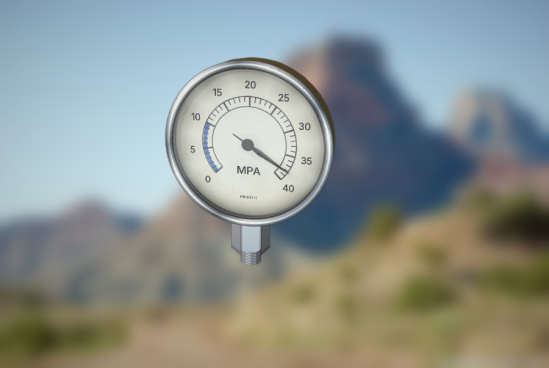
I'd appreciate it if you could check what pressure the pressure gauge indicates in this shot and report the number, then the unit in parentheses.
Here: 38 (MPa)
